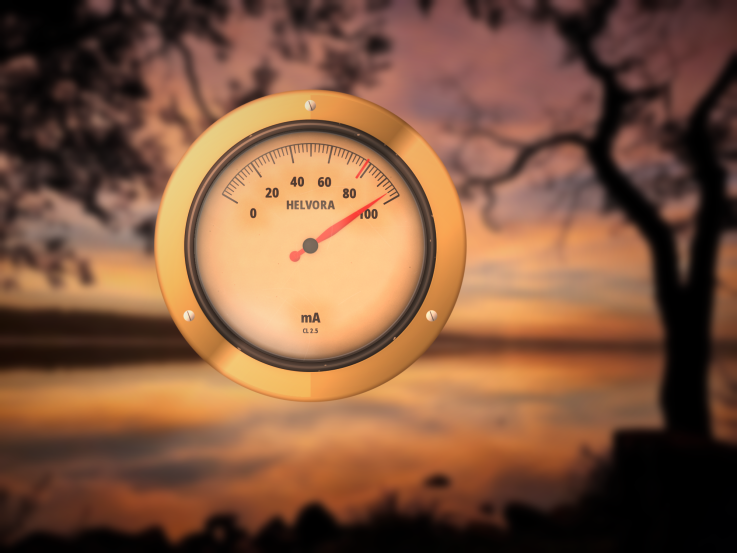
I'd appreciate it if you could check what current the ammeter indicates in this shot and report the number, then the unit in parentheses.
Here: 96 (mA)
